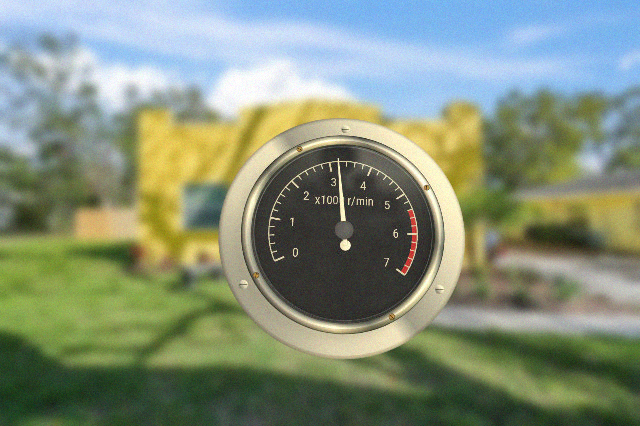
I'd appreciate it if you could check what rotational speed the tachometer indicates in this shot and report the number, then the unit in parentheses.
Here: 3200 (rpm)
